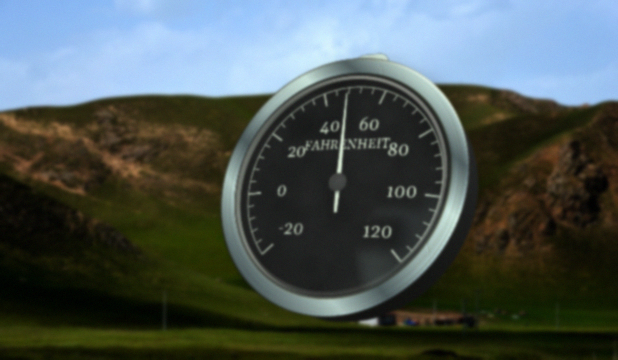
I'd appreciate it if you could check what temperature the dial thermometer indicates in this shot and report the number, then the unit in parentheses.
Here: 48 (°F)
